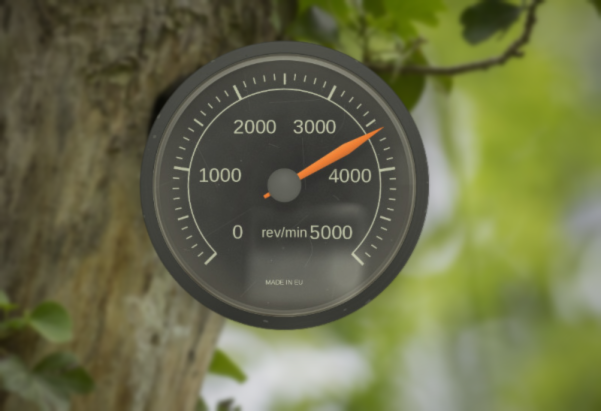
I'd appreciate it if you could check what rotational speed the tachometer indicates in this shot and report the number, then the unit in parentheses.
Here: 3600 (rpm)
